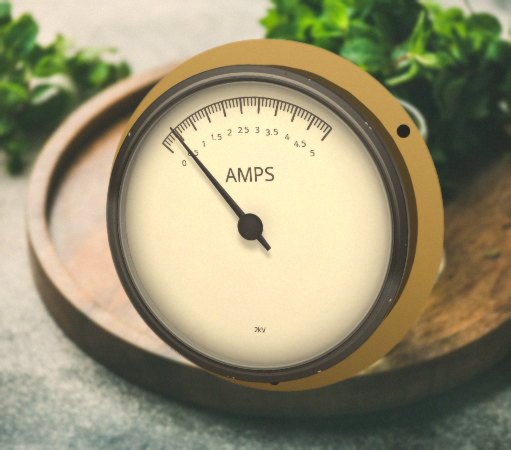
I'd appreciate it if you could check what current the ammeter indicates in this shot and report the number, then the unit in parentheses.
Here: 0.5 (A)
